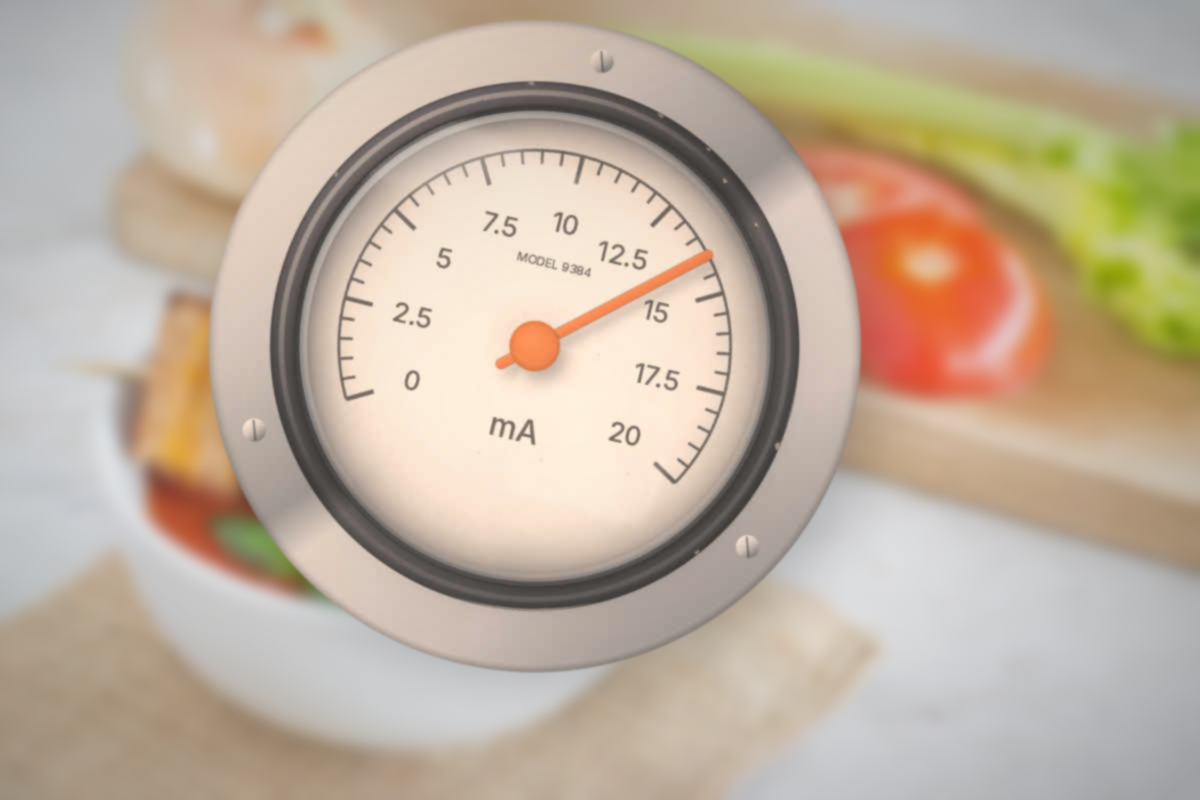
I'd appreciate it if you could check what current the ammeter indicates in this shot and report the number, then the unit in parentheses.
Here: 14 (mA)
